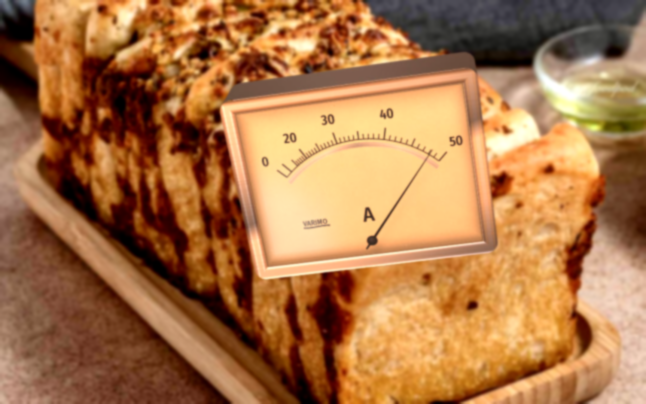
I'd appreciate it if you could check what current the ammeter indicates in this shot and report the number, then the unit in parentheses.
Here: 48 (A)
